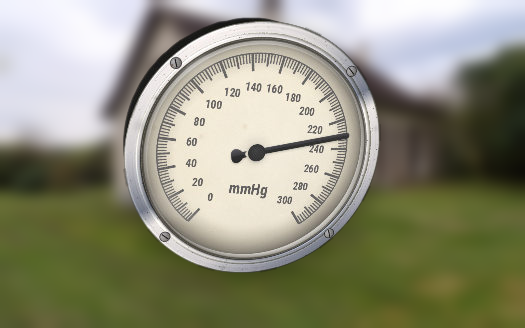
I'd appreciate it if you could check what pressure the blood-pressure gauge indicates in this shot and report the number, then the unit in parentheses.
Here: 230 (mmHg)
